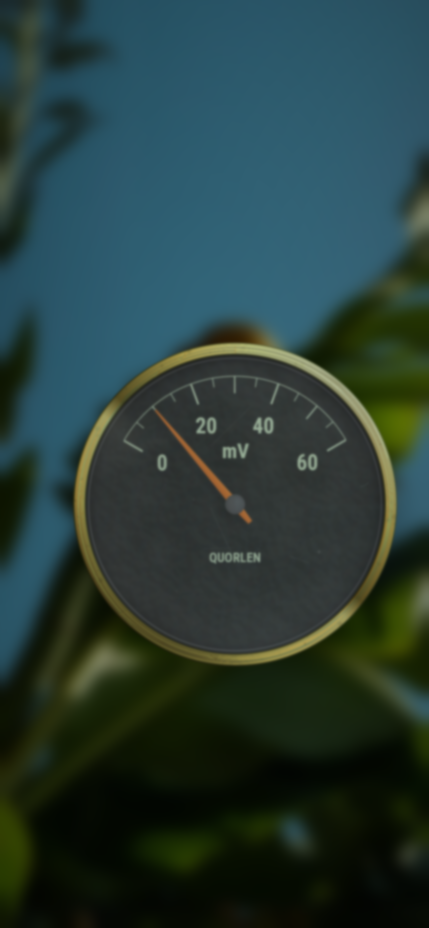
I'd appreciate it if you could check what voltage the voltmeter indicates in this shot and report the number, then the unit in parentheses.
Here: 10 (mV)
